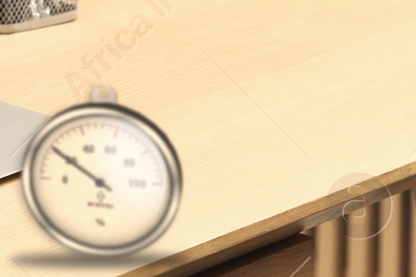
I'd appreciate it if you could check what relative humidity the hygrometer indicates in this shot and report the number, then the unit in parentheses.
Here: 20 (%)
